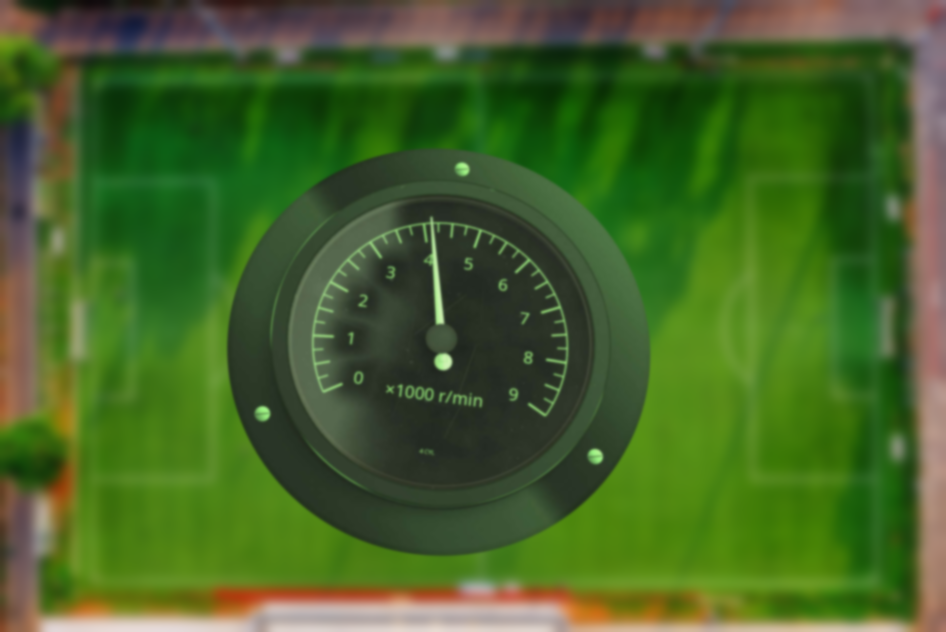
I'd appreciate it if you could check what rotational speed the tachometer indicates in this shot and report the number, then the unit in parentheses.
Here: 4125 (rpm)
